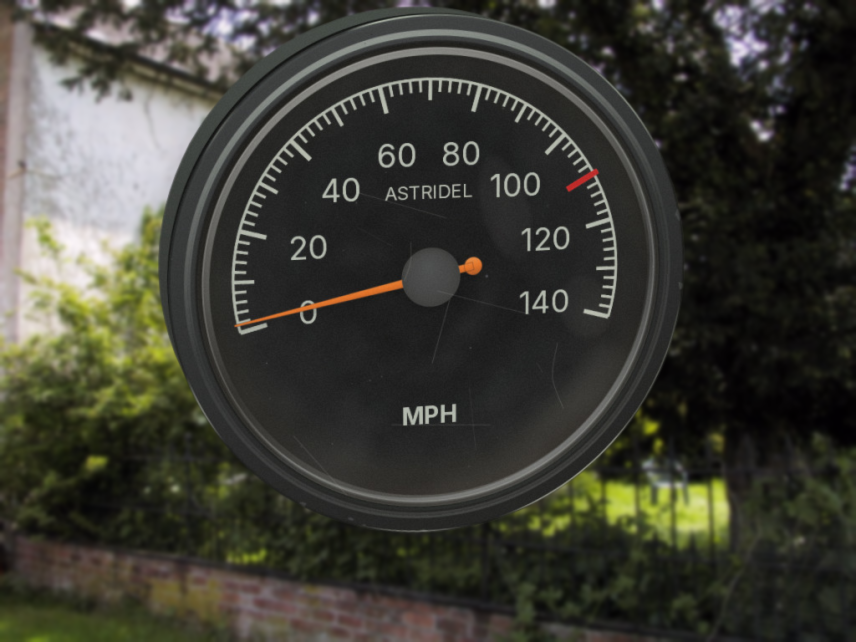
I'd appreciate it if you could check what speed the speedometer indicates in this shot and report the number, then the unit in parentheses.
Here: 2 (mph)
